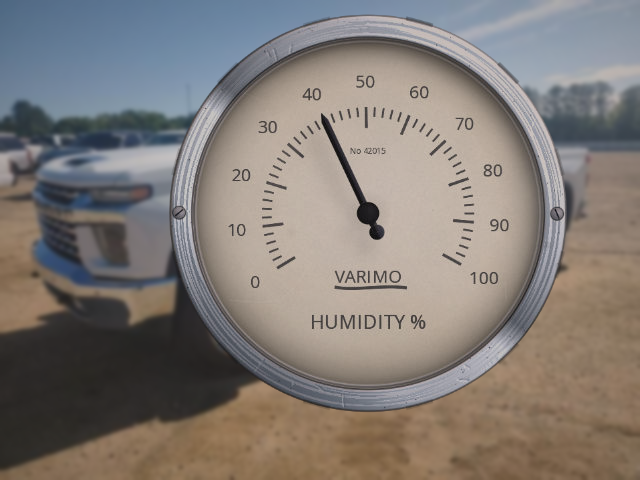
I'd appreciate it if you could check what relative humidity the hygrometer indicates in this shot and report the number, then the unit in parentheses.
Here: 40 (%)
